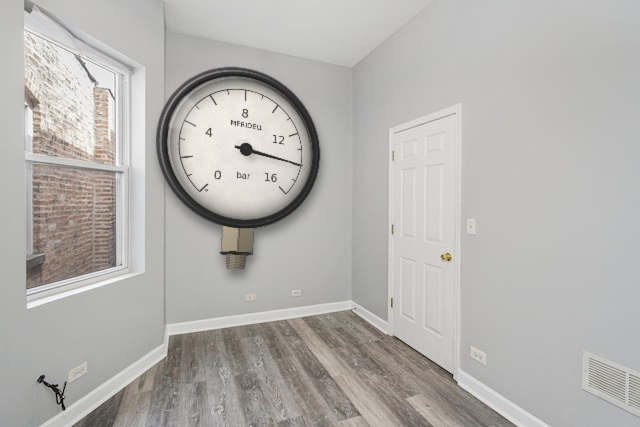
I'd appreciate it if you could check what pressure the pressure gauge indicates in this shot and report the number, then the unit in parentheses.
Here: 14 (bar)
